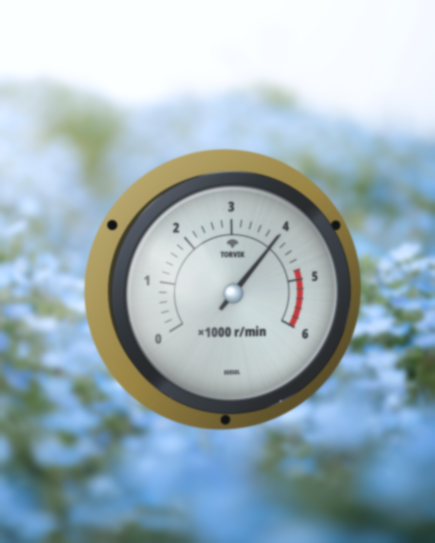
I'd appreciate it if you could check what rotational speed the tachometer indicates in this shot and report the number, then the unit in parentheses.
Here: 4000 (rpm)
